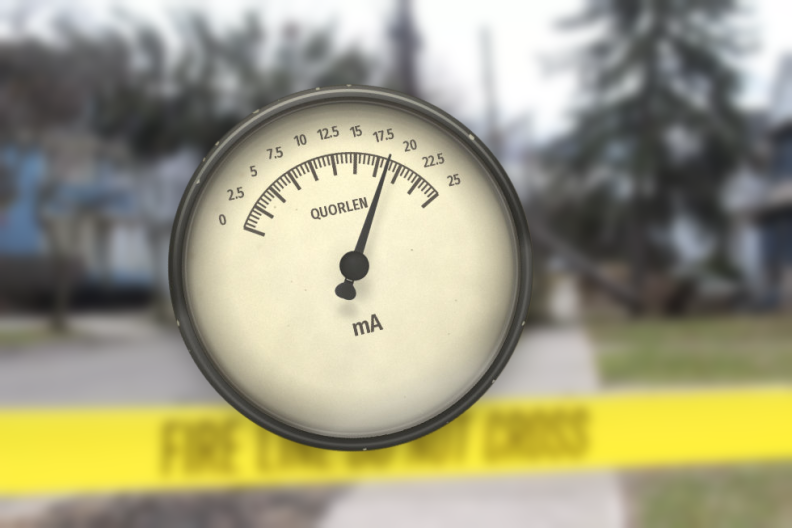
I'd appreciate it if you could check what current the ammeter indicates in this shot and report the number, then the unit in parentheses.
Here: 18.5 (mA)
